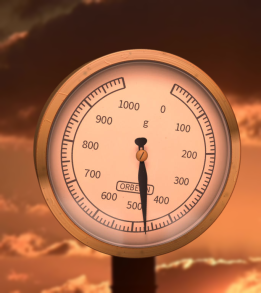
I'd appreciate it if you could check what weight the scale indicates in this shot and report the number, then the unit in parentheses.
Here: 470 (g)
